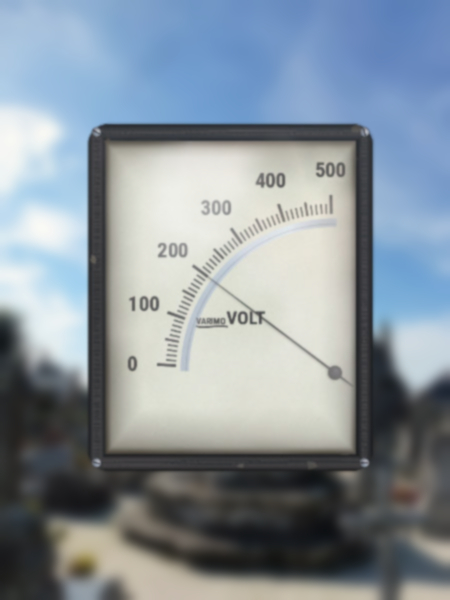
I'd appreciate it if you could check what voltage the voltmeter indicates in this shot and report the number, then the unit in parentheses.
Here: 200 (V)
